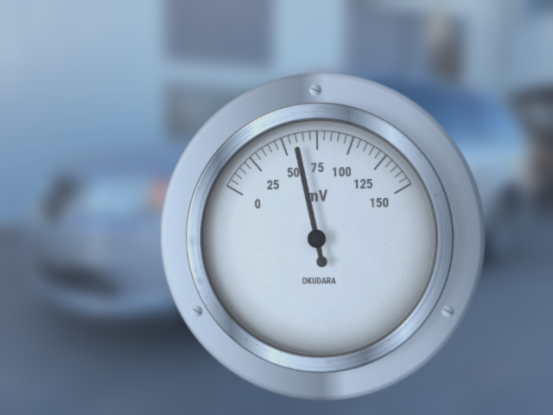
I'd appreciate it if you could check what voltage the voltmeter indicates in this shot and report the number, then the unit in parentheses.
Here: 60 (mV)
